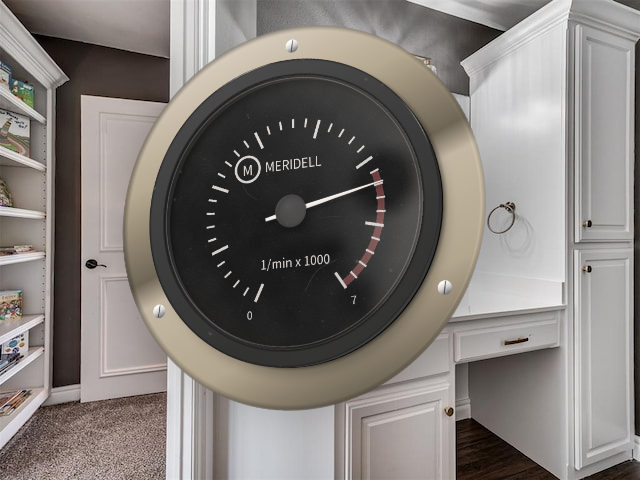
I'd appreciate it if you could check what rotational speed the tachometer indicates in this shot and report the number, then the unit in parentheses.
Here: 5400 (rpm)
